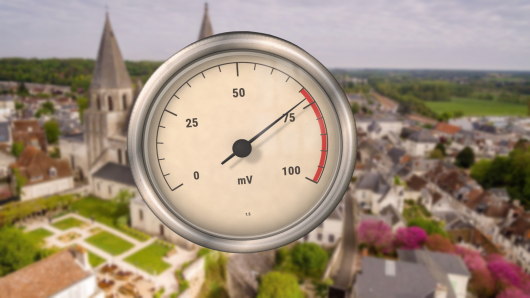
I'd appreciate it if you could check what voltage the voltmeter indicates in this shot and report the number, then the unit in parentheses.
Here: 72.5 (mV)
